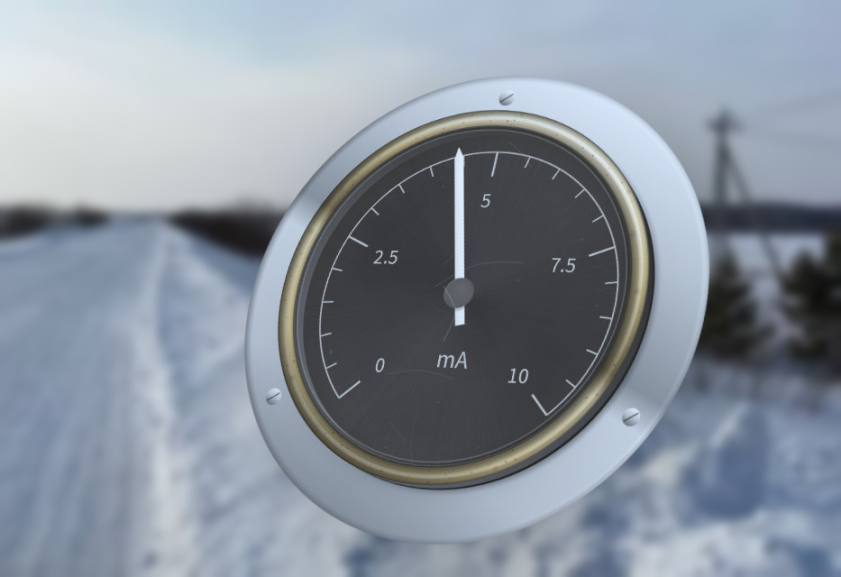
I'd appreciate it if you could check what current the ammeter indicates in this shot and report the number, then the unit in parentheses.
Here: 4.5 (mA)
